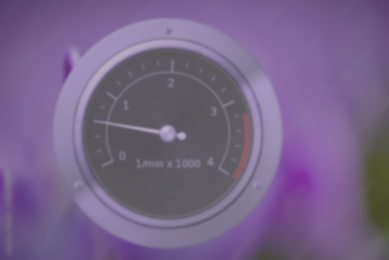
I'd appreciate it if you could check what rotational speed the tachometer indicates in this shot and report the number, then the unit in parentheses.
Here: 600 (rpm)
